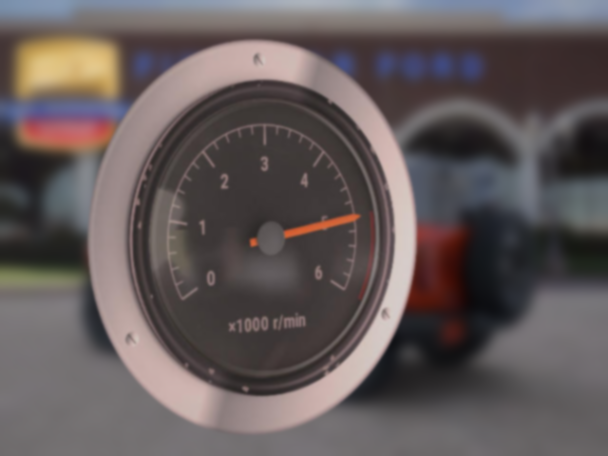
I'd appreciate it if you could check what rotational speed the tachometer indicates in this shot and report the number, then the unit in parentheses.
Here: 5000 (rpm)
